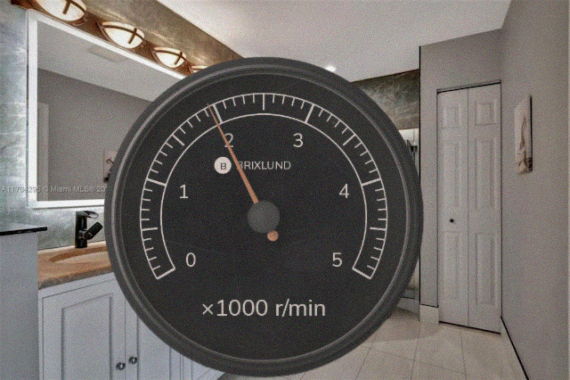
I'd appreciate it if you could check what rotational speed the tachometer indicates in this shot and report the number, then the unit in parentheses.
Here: 1950 (rpm)
